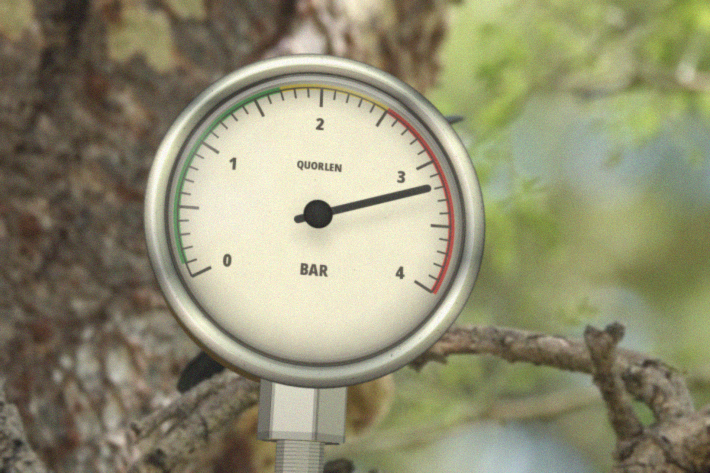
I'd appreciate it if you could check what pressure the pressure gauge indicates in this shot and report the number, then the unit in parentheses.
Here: 3.2 (bar)
